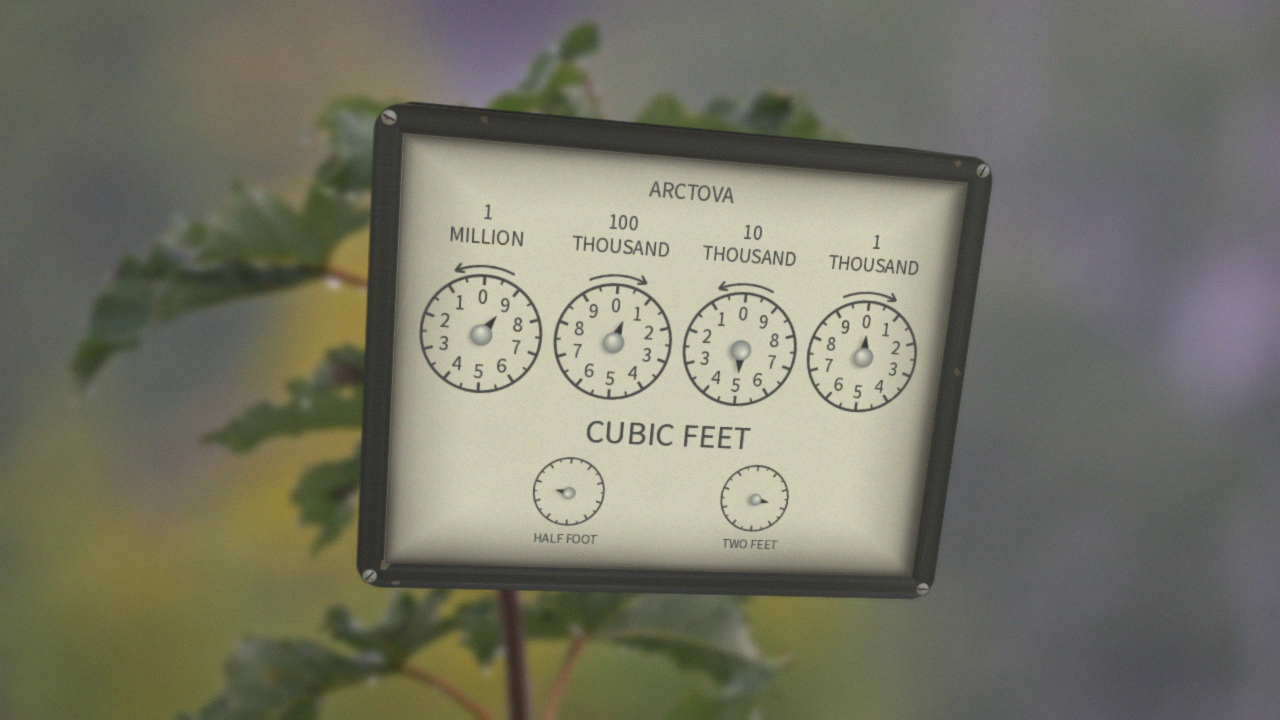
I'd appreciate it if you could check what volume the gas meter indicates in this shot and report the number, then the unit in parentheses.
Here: 905000 (ft³)
